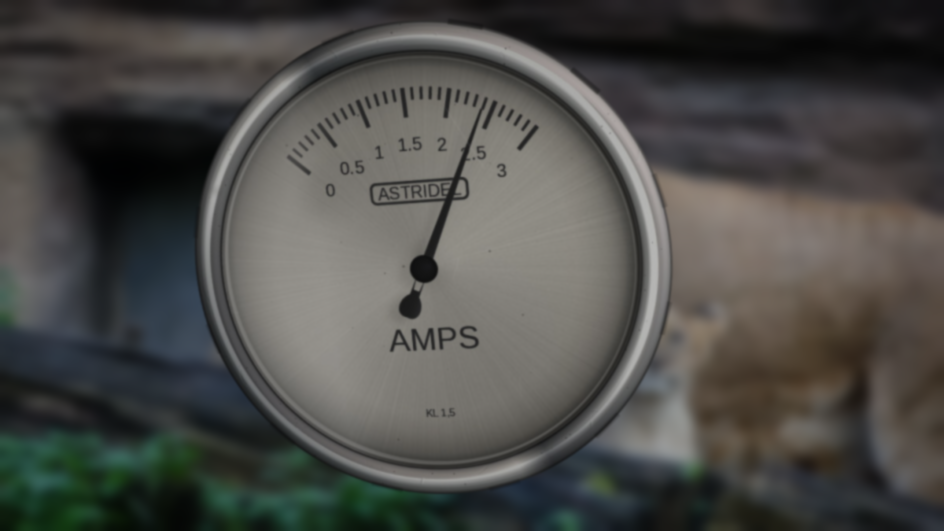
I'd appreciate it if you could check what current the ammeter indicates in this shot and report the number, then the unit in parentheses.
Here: 2.4 (A)
